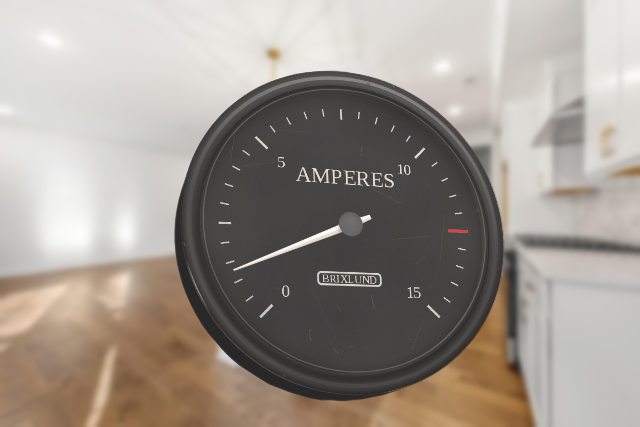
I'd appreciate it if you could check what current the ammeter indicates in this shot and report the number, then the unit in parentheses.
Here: 1.25 (A)
